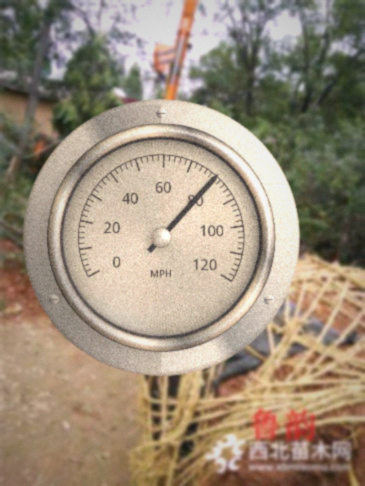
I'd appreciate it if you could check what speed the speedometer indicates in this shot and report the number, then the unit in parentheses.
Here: 80 (mph)
